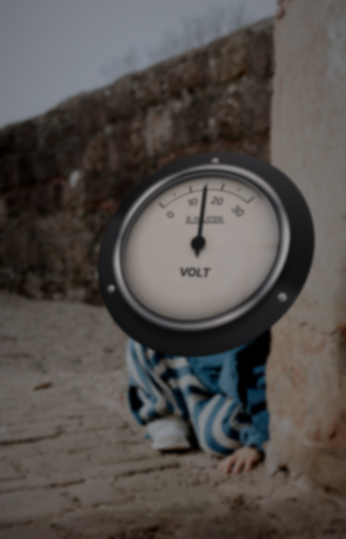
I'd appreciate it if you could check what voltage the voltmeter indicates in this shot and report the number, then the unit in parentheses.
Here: 15 (V)
